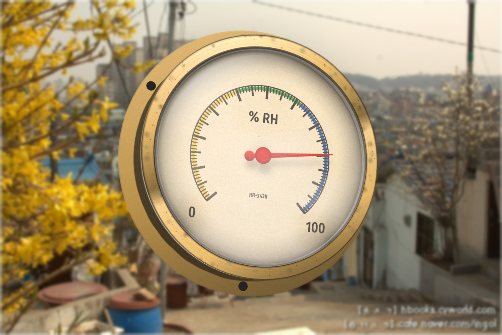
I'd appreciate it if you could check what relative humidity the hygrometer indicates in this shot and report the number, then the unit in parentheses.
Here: 80 (%)
